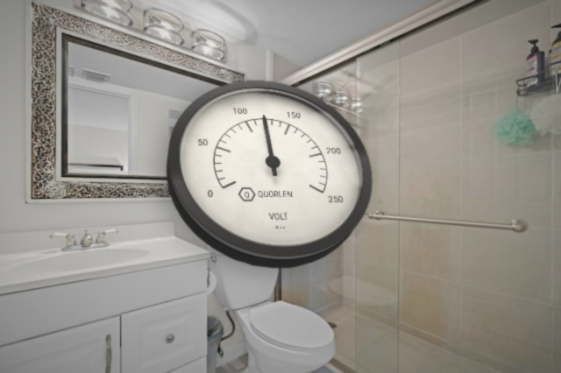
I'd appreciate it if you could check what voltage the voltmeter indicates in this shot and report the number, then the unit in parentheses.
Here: 120 (V)
